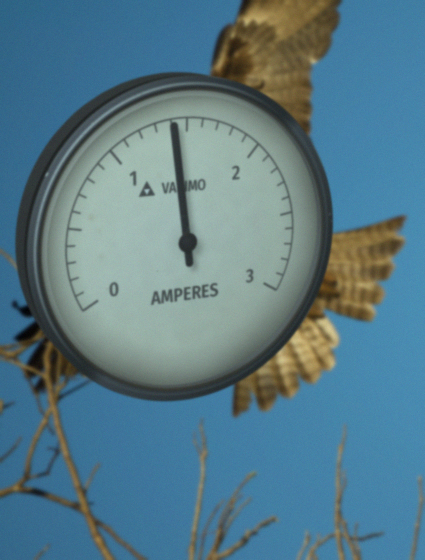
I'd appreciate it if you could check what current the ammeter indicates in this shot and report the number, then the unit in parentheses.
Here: 1.4 (A)
